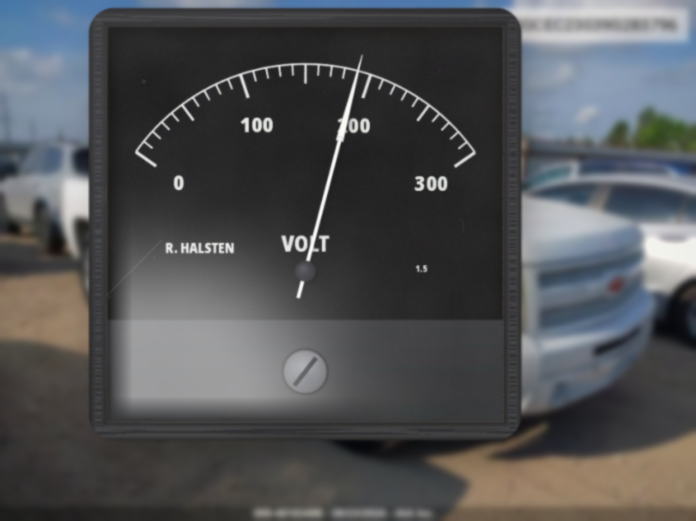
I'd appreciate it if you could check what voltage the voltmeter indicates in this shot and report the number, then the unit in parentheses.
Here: 190 (V)
